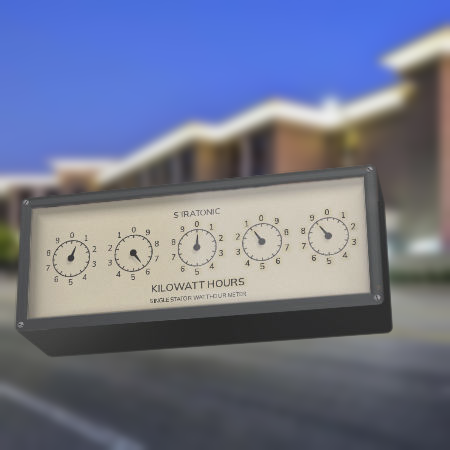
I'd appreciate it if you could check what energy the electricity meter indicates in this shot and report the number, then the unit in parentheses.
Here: 6009 (kWh)
